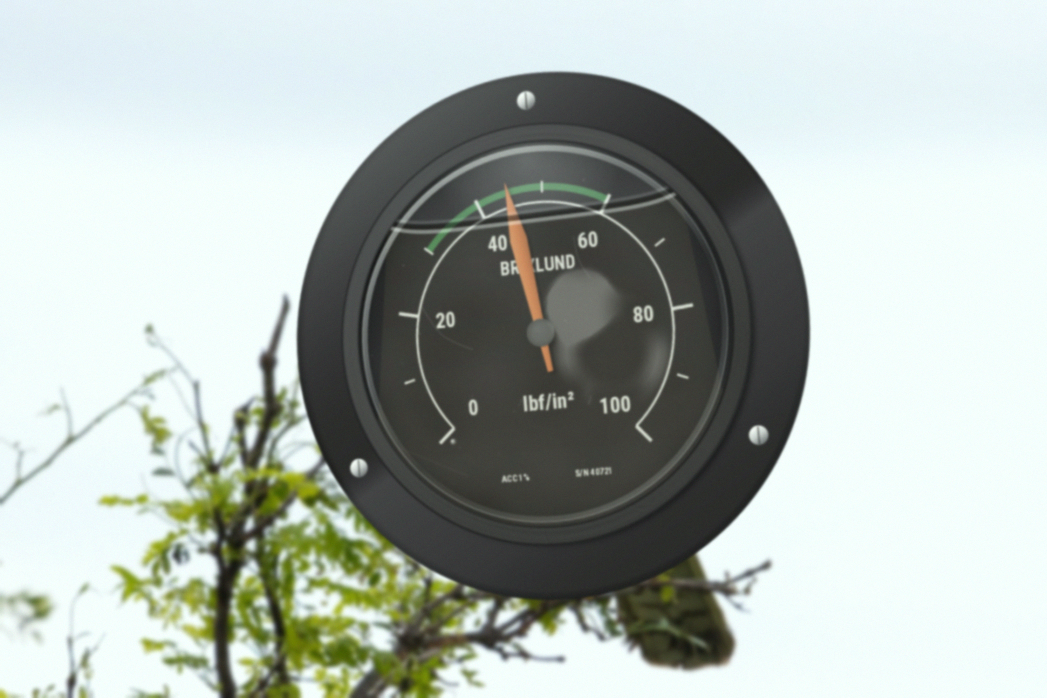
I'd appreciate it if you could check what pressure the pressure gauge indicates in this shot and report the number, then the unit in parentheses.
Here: 45 (psi)
